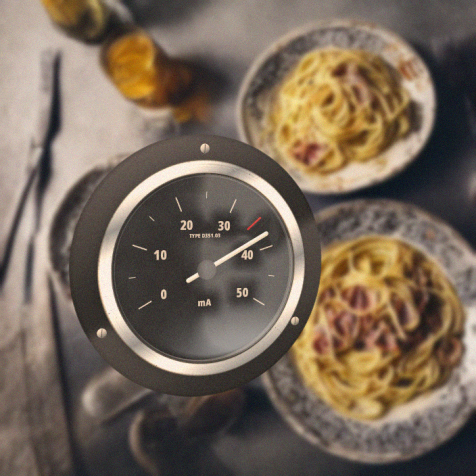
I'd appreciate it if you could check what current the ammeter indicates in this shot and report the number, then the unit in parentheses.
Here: 37.5 (mA)
